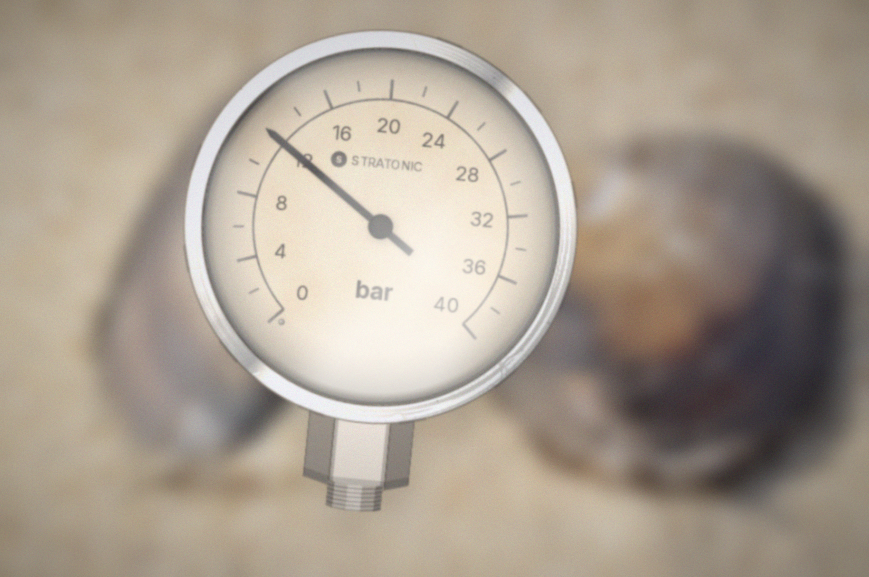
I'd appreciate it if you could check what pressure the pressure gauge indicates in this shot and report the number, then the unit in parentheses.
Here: 12 (bar)
